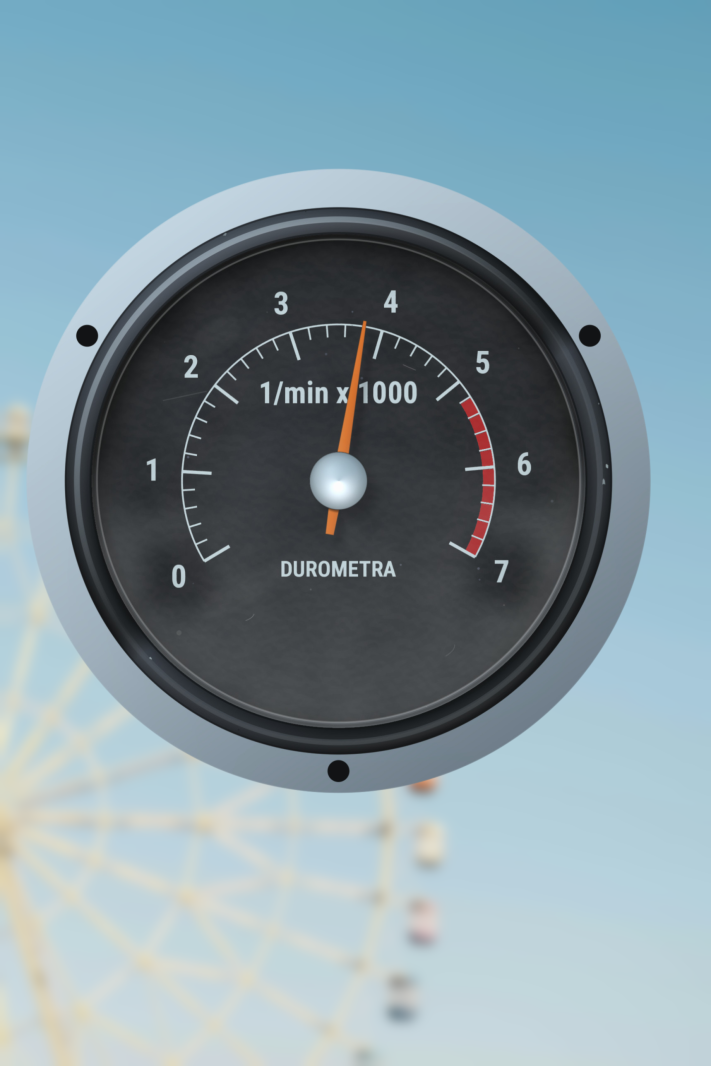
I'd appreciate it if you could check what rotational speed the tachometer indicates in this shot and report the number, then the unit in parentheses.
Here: 3800 (rpm)
